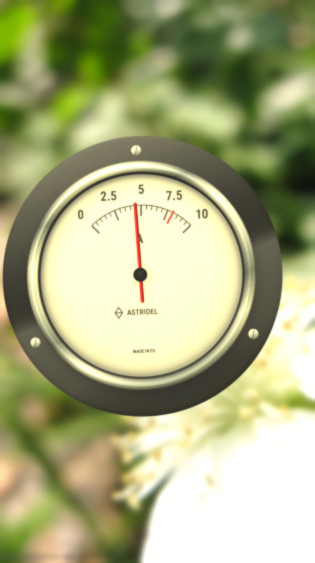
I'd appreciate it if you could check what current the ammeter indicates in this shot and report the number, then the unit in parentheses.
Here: 4.5 (A)
